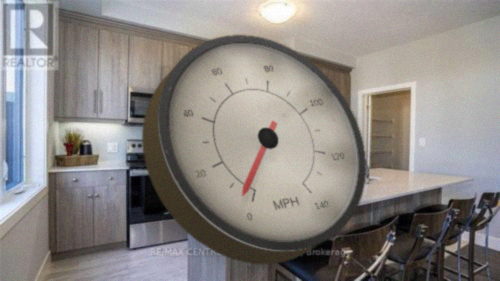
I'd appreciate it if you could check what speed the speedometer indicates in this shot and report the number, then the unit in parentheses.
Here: 5 (mph)
